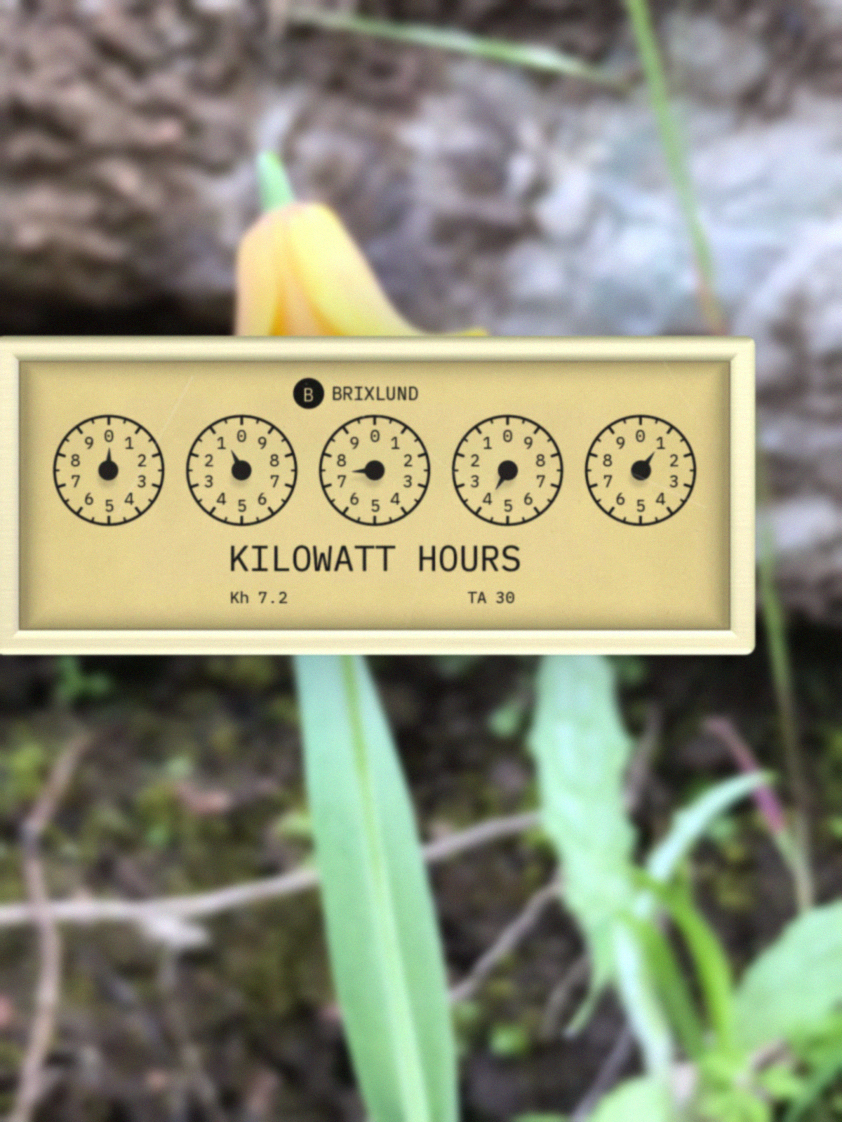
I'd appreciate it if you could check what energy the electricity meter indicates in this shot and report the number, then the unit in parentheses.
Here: 741 (kWh)
